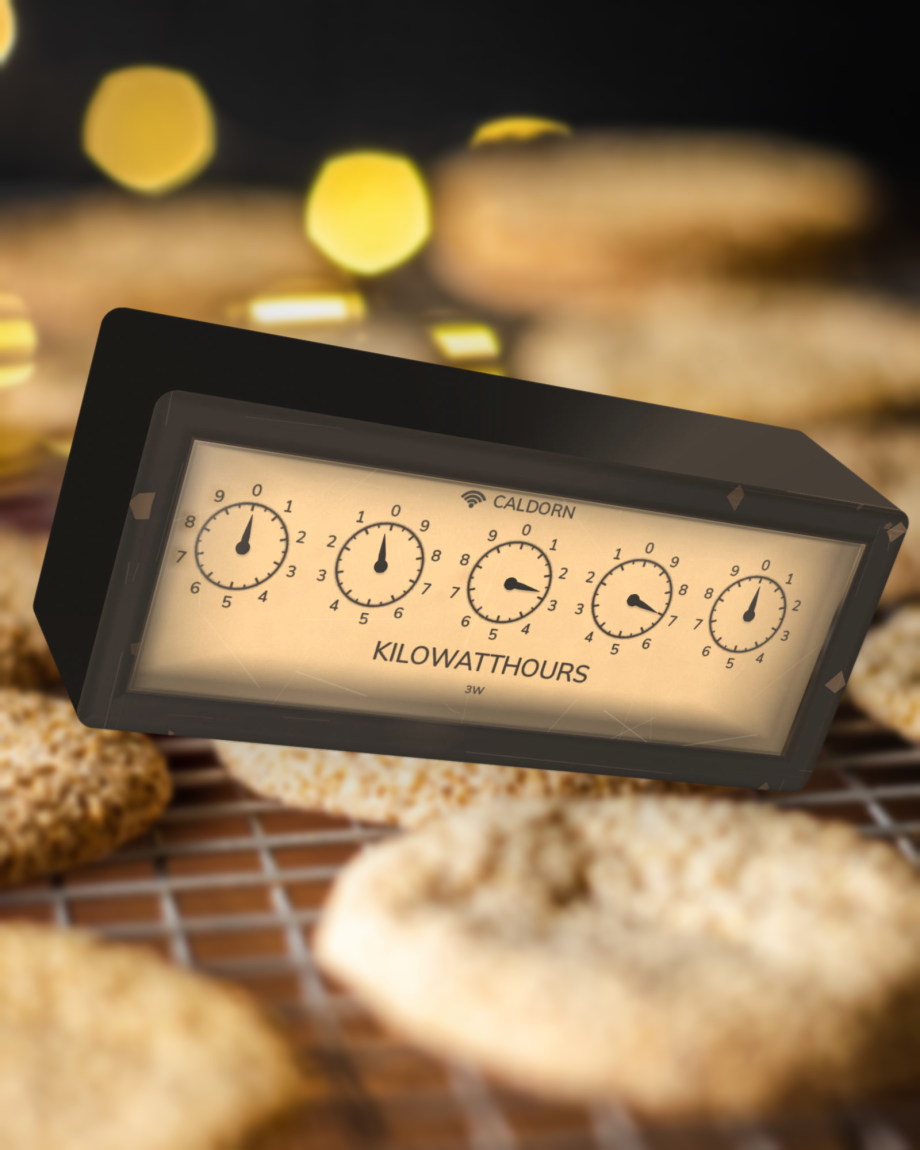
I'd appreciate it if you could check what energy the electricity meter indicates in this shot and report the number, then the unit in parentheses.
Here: 270 (kWh)
